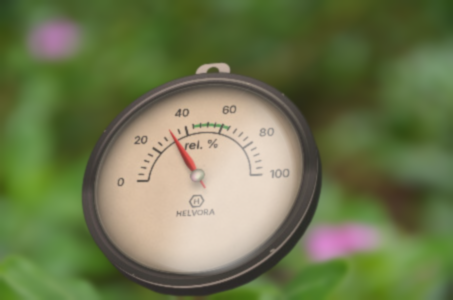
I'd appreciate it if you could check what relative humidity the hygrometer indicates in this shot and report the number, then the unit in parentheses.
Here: 32 (%)
